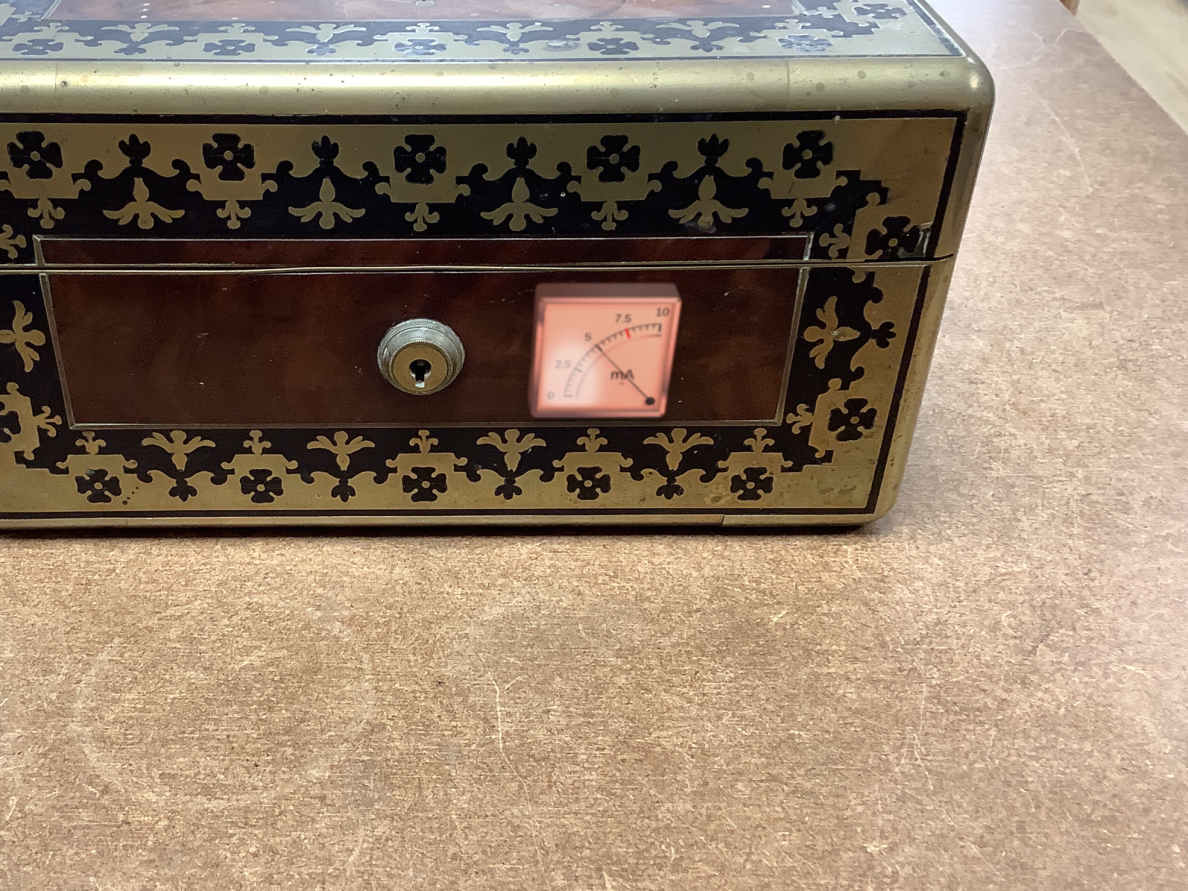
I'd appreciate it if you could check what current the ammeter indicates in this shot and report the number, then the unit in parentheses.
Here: 5 (mA)
